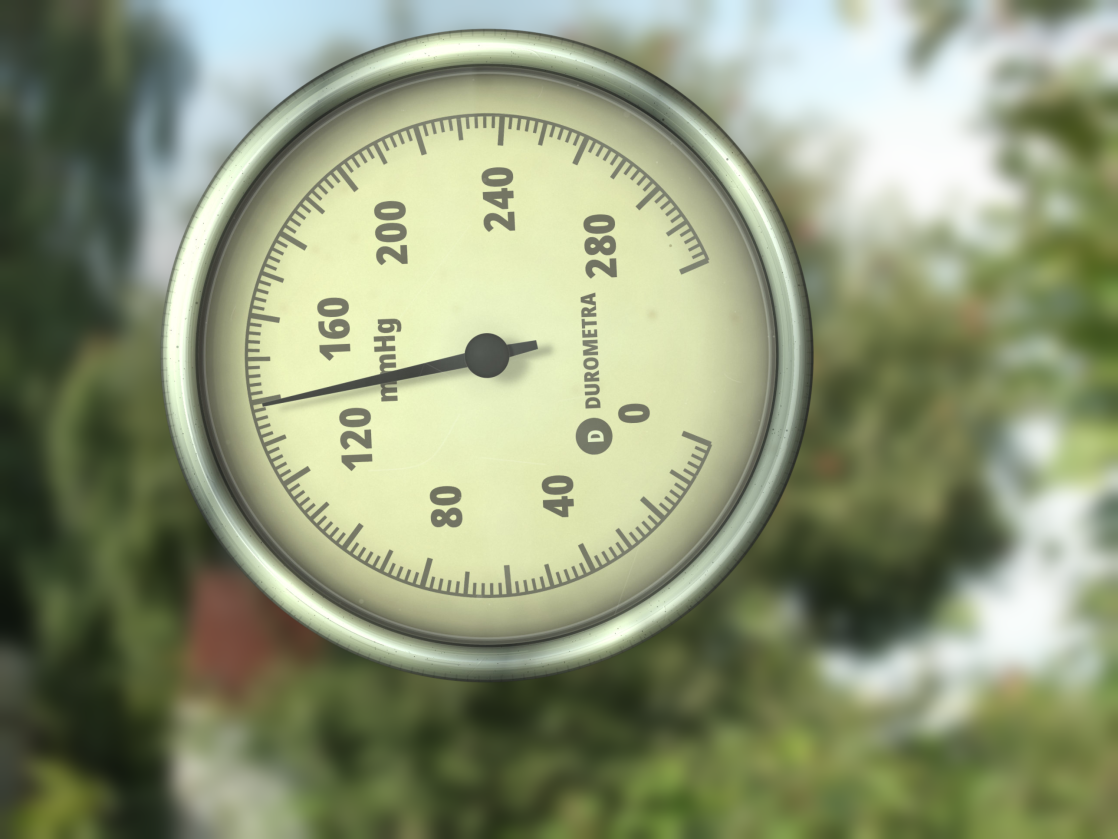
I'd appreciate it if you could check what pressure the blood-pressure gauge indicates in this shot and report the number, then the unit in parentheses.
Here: 139 (mmHg)
